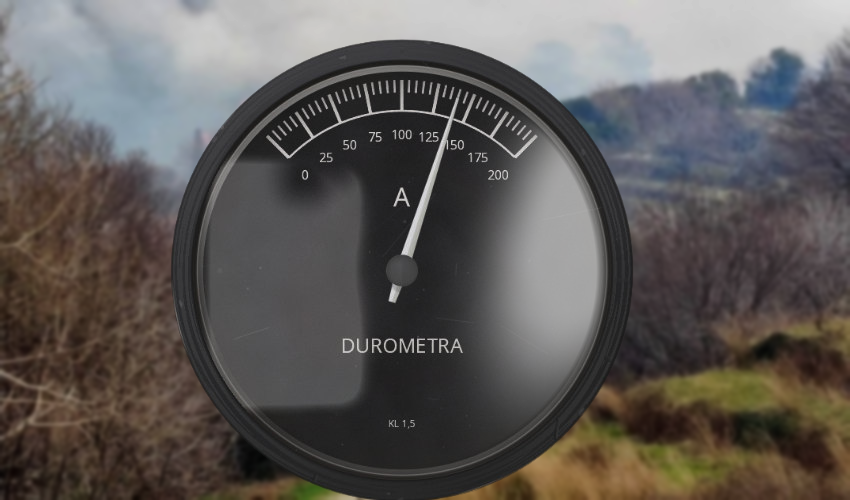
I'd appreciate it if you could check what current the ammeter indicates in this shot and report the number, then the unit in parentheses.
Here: 140 (A)
